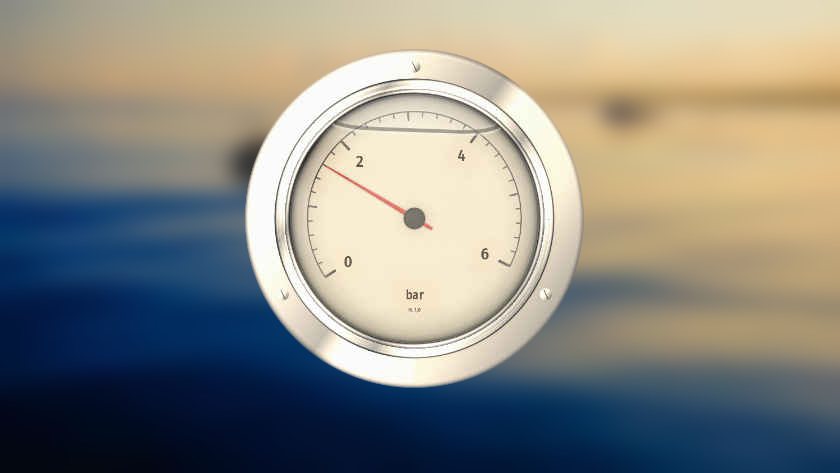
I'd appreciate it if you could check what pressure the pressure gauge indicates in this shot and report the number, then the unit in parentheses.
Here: 1.6 (bar)
